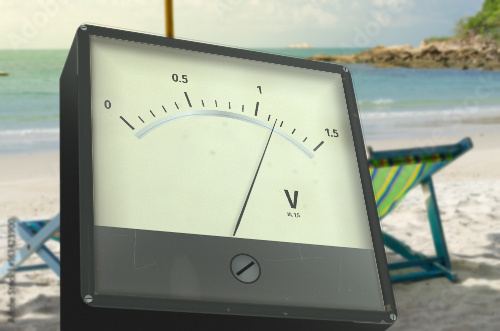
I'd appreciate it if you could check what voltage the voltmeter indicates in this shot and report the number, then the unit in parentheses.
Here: 1.15 (V)
